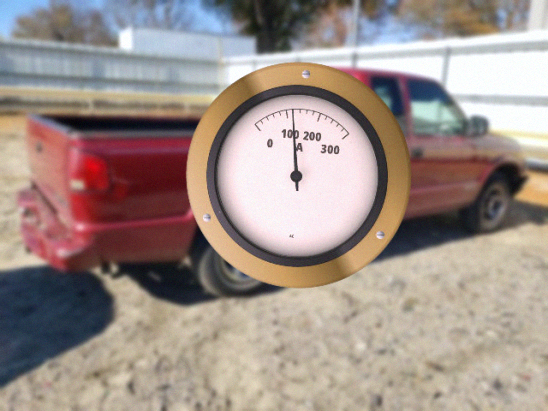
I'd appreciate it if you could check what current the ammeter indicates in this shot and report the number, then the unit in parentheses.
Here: 120 (A)
